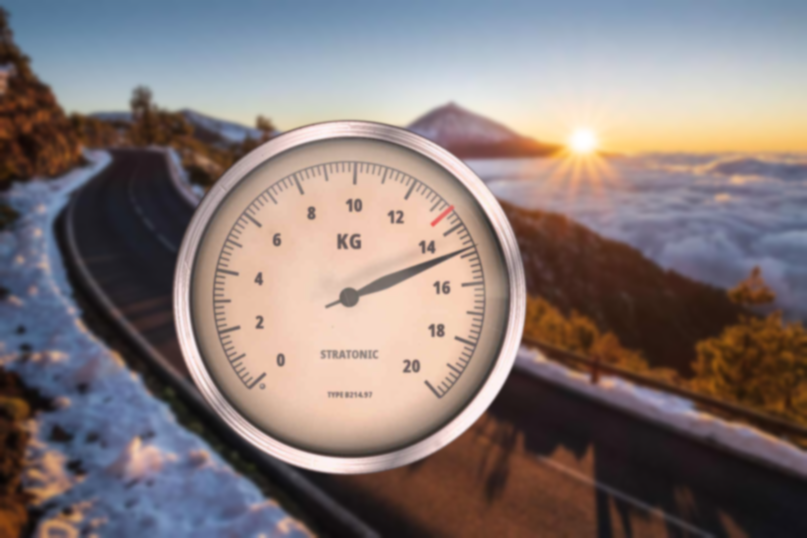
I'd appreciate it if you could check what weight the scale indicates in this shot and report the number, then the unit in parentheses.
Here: 14.8 (kg)
